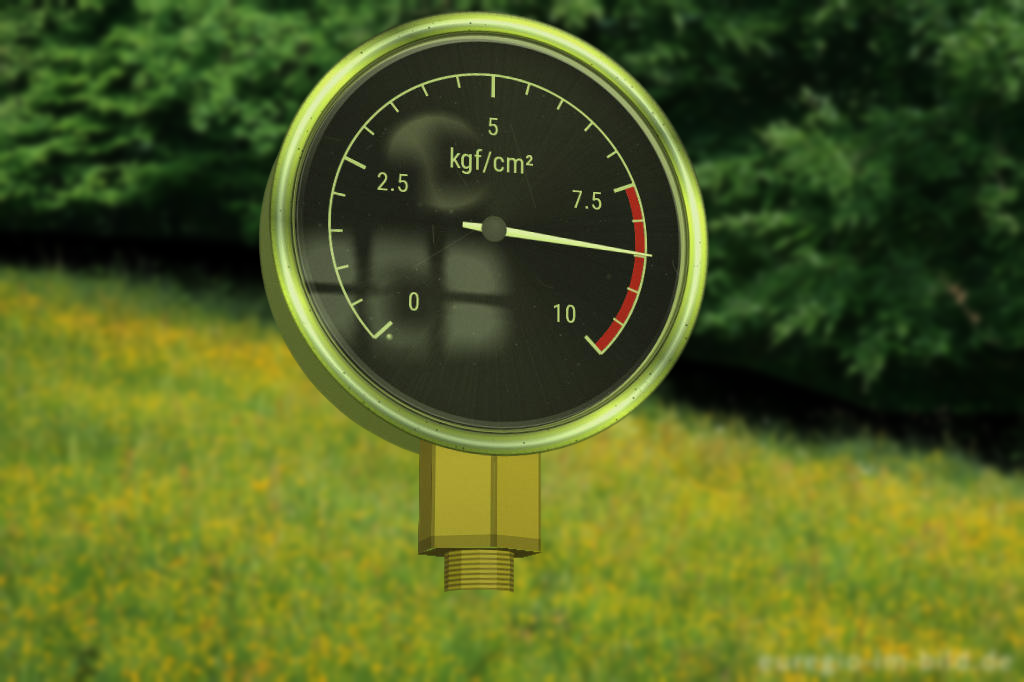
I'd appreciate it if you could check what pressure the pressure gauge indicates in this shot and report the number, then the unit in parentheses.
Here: 8.5 (kg/cm²)
